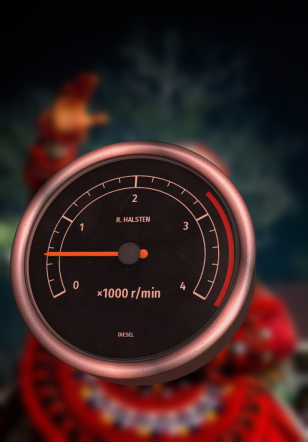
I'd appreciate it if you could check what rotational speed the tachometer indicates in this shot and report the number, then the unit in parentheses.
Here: 500 (rpm)
